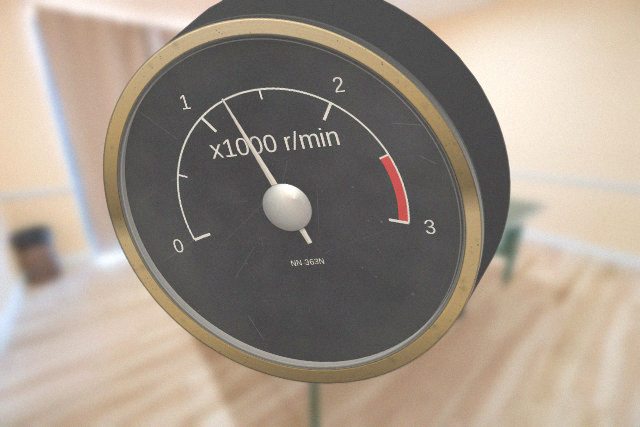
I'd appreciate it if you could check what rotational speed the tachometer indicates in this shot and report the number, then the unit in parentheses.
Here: 1250 (rpm)
